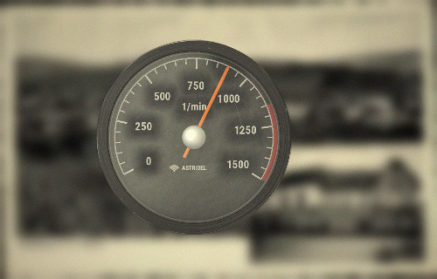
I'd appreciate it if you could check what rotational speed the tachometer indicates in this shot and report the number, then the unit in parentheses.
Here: 900 (rpm)
